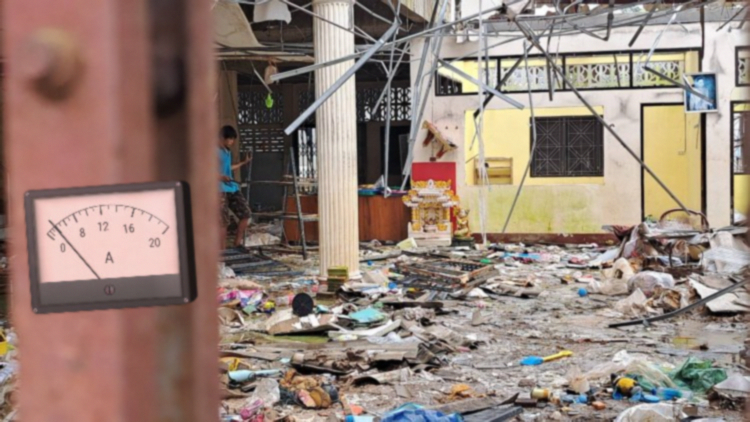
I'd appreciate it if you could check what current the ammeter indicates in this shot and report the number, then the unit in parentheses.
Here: 4 (A)
